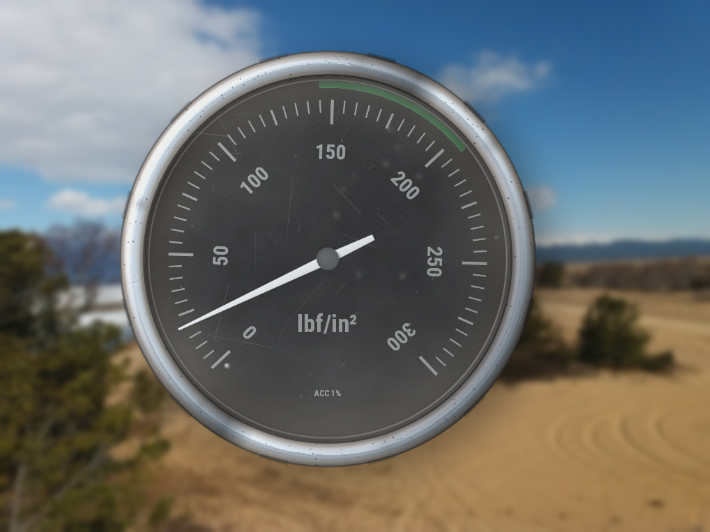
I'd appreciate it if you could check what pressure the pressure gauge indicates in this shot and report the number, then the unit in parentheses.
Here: 20 (psi)
